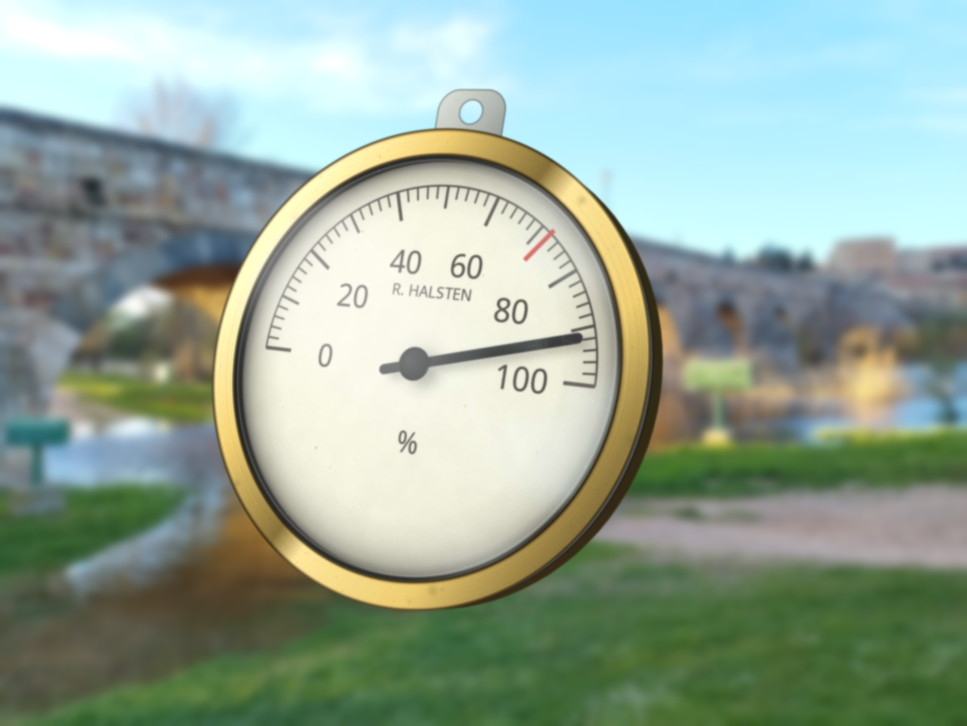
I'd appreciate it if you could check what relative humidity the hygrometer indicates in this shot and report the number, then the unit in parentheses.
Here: 92 (%)
